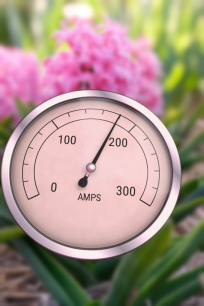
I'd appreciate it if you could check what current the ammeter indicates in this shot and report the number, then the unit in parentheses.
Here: 180 (A)
